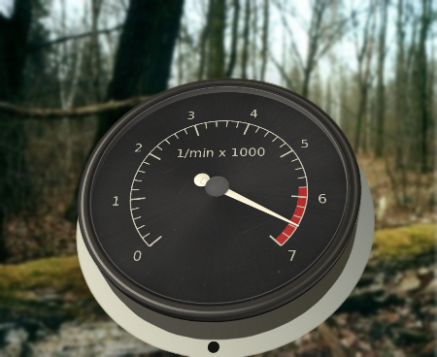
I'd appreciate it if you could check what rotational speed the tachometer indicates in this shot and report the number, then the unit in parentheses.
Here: 6600 (rpm)
